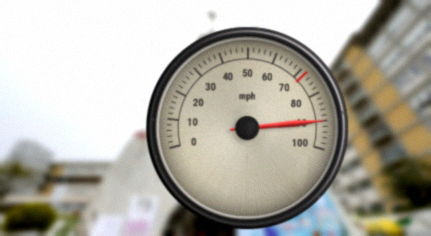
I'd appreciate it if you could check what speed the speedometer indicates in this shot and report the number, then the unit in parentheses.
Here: 90 (mph)
